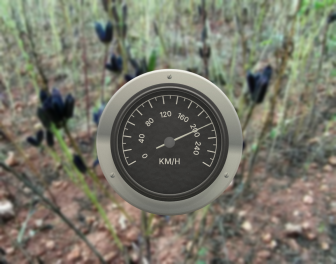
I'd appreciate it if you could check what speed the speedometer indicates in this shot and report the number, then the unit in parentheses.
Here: 200 (km/h)
